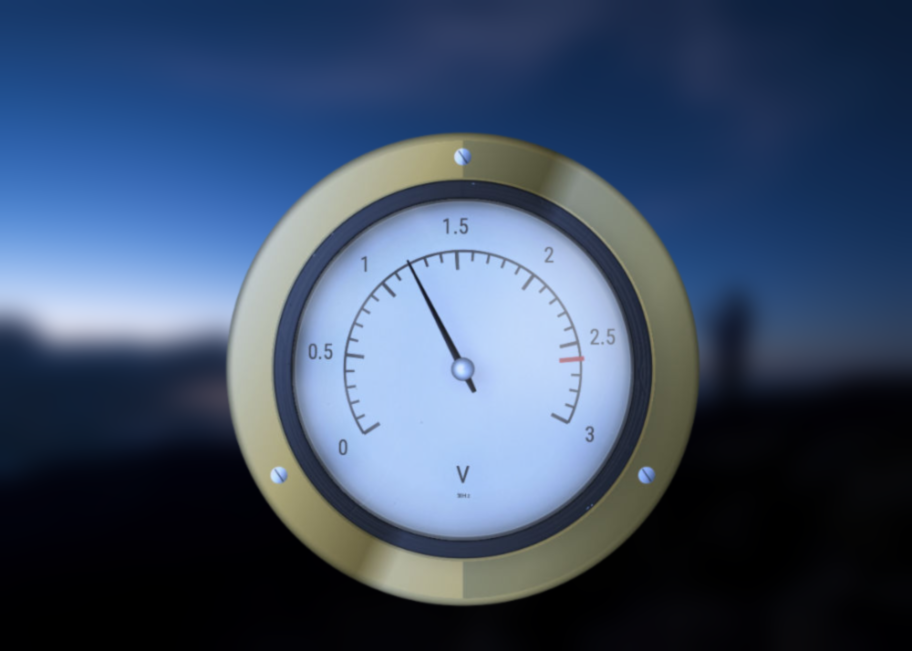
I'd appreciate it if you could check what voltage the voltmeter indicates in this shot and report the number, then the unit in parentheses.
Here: 1.2 (V)
